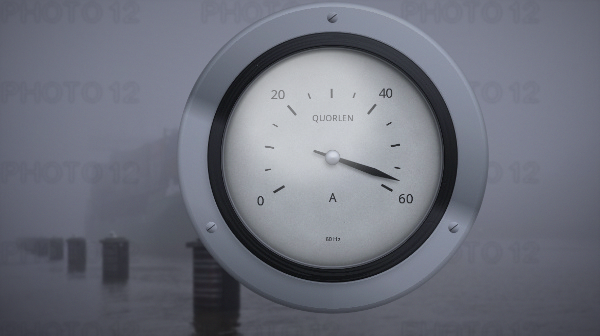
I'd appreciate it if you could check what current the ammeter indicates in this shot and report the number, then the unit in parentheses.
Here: 57.5 (A)
